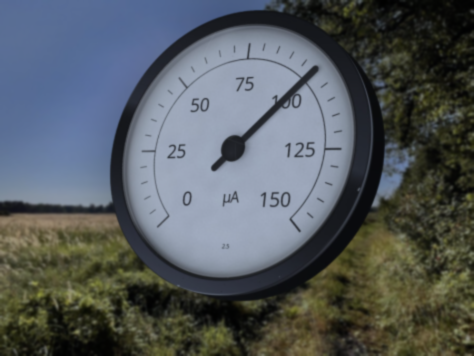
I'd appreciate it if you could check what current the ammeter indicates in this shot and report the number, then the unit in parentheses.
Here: 100 (µA)
